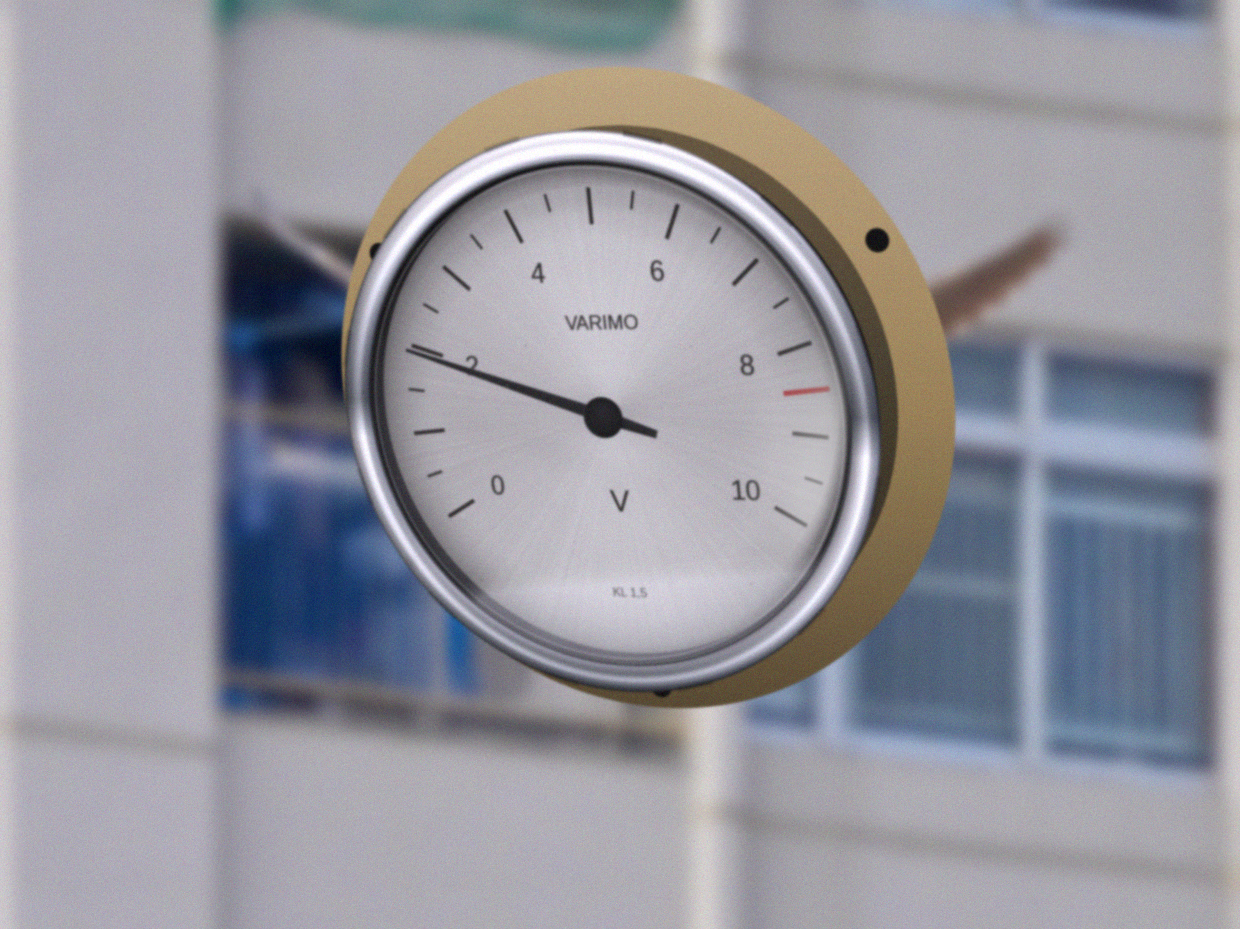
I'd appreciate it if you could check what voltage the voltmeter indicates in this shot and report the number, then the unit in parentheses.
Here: 2 (V)
